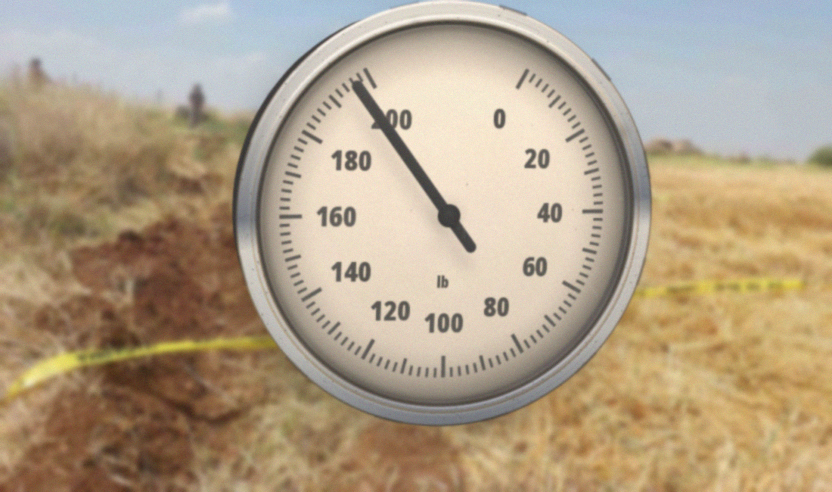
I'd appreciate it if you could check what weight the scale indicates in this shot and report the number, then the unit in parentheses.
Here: 196 (lb)
